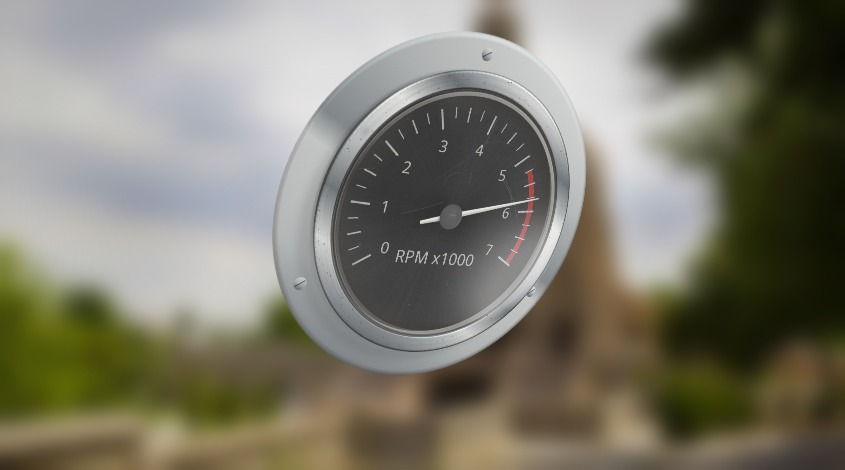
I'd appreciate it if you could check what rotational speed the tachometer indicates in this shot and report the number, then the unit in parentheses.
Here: 5750 (rpm)
